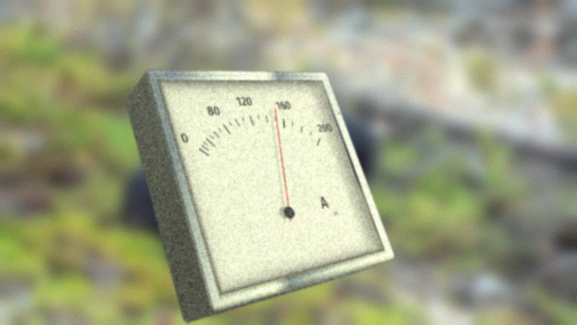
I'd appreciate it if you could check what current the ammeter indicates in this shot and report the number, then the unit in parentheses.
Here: 150 (A)
